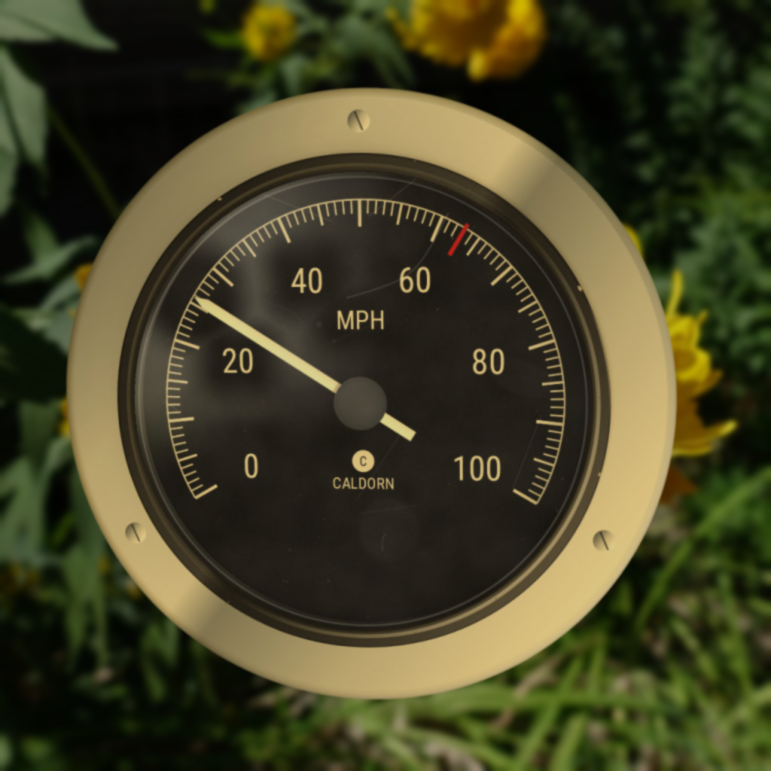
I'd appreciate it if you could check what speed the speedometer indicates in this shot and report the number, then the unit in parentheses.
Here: 26 (mph)
